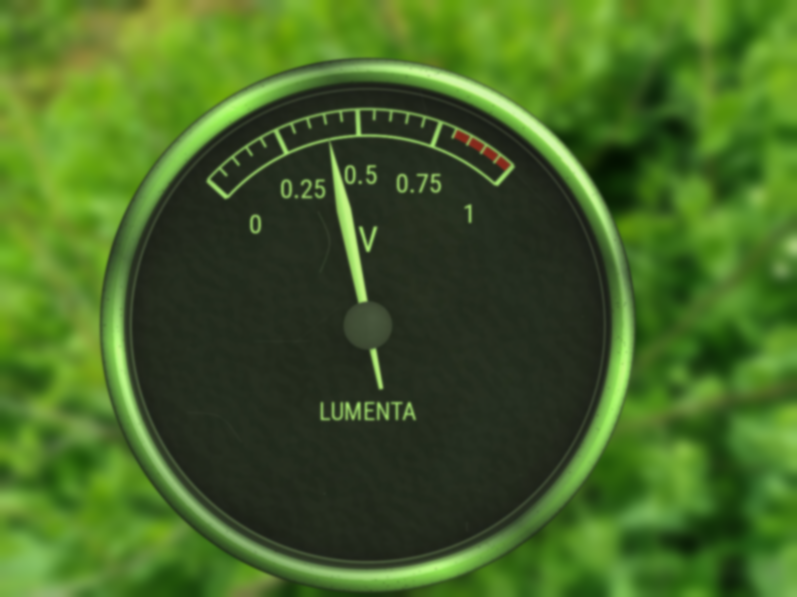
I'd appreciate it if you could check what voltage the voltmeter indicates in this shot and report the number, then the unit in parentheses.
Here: 0.4 (V)
